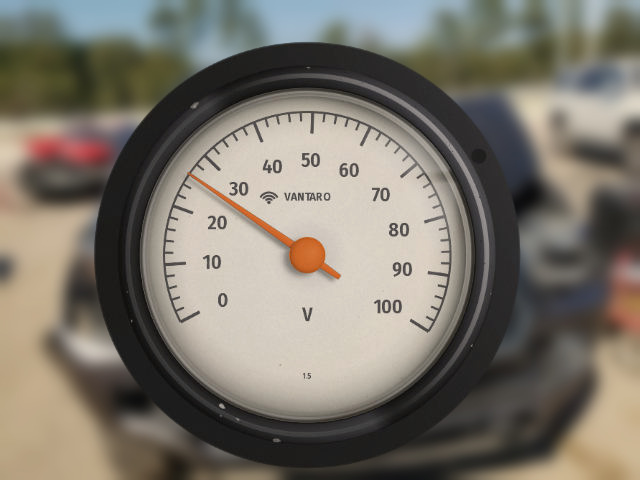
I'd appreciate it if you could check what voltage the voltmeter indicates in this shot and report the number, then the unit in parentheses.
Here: 26 (V)
